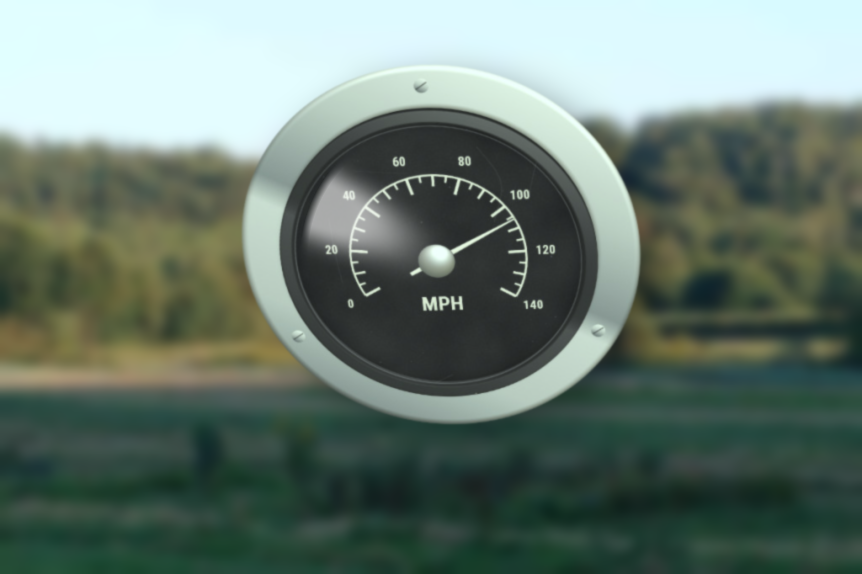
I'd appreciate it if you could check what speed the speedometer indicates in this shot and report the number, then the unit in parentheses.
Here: 105 (mph)
